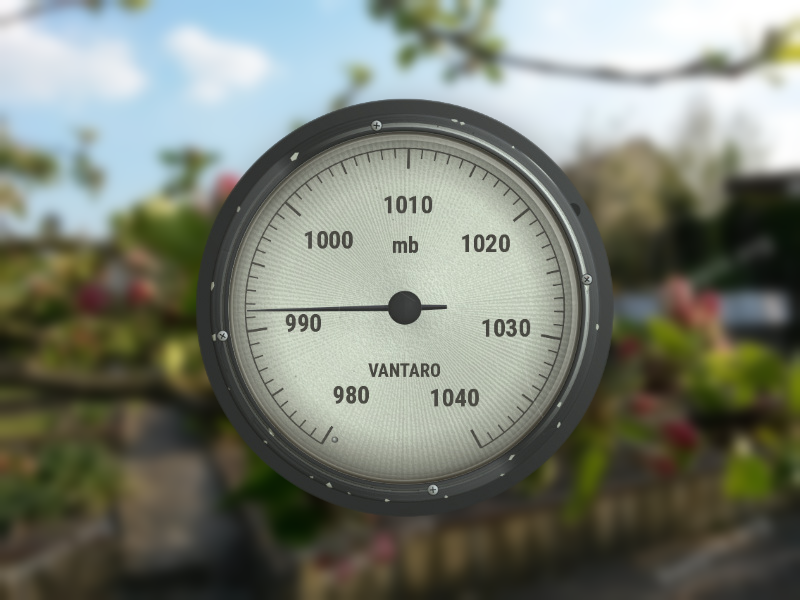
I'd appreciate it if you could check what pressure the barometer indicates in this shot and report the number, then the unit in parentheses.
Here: 991.5 (mbar)
